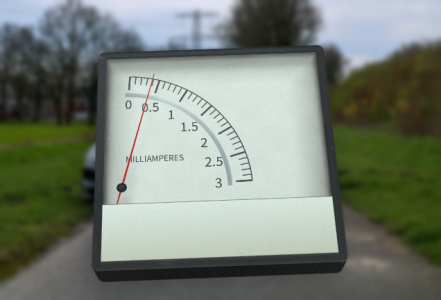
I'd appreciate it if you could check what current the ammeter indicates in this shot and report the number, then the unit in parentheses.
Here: 0.4 (mA)
